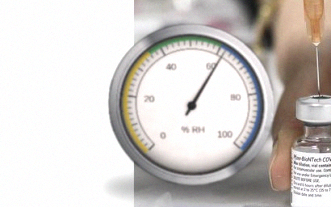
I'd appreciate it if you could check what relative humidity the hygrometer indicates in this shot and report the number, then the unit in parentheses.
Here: 62 (%)
